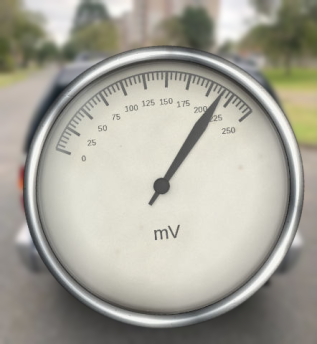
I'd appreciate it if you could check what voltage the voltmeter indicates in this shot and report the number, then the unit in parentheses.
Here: 215 (mV)
